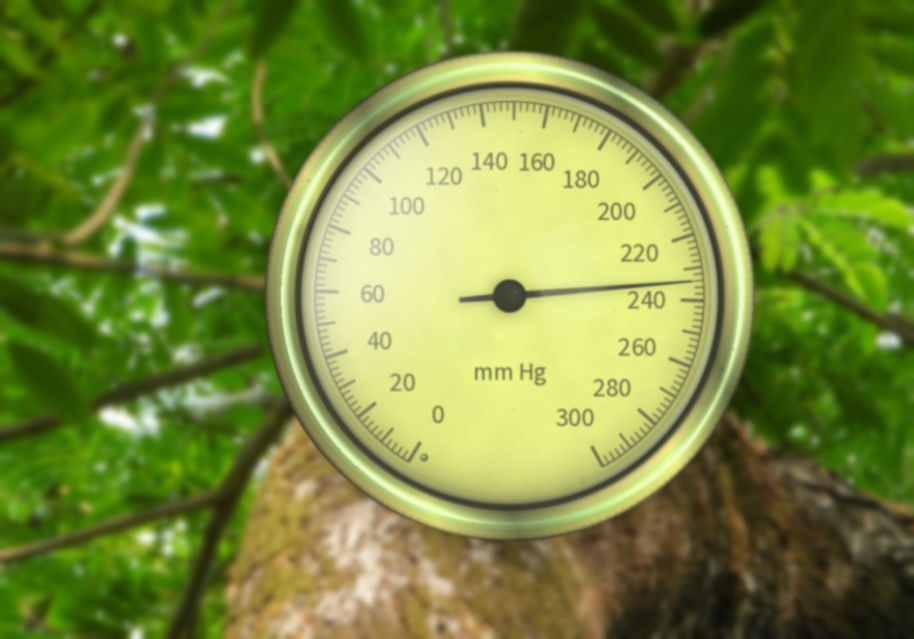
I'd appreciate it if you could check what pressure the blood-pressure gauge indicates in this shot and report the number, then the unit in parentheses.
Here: 234 (mmHg)
